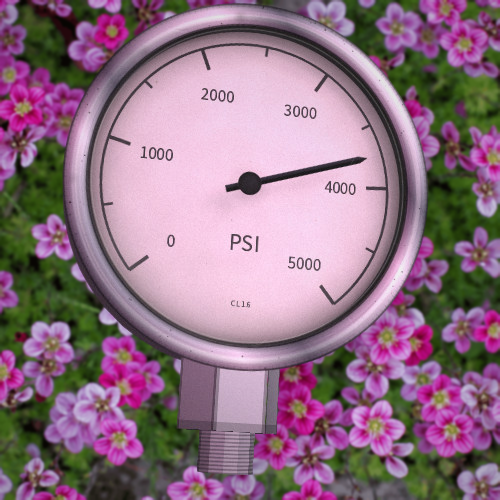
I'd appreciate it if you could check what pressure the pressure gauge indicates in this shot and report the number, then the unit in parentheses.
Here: 3750 (psi)
